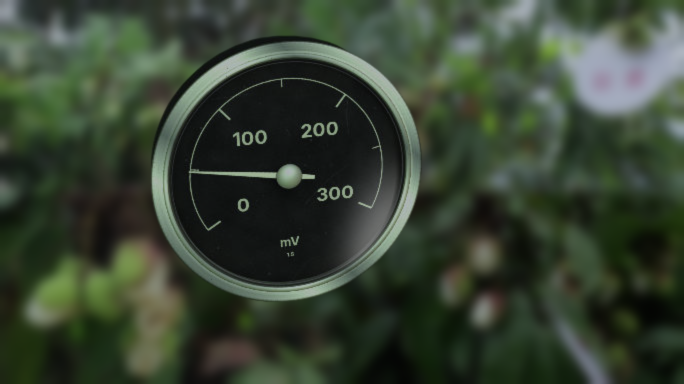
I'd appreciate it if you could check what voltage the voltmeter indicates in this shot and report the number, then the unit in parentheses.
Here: 50 (mV)
